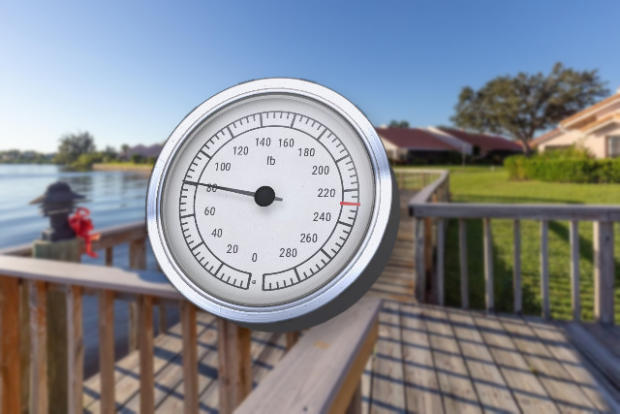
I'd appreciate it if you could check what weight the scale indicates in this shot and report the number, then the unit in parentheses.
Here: 80 (lb)
